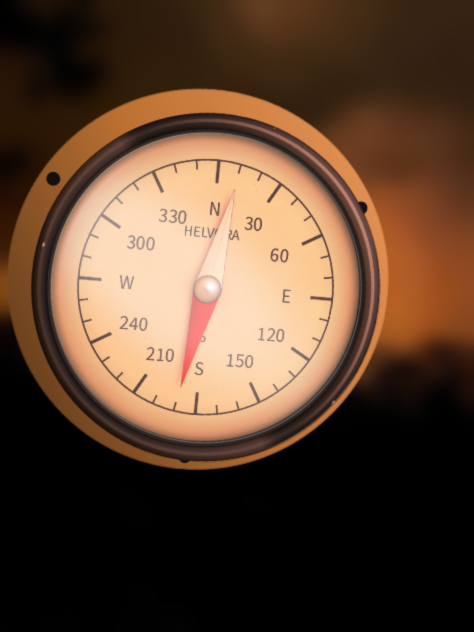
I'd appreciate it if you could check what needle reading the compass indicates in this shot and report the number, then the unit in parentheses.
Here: 190 (°)
